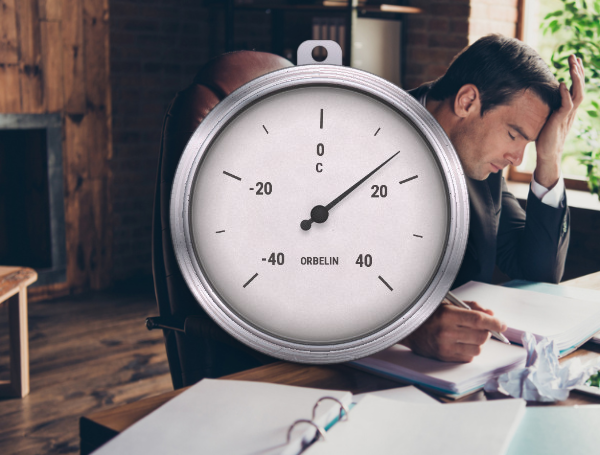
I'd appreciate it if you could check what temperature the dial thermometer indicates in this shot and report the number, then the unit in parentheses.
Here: 15 (°C)
